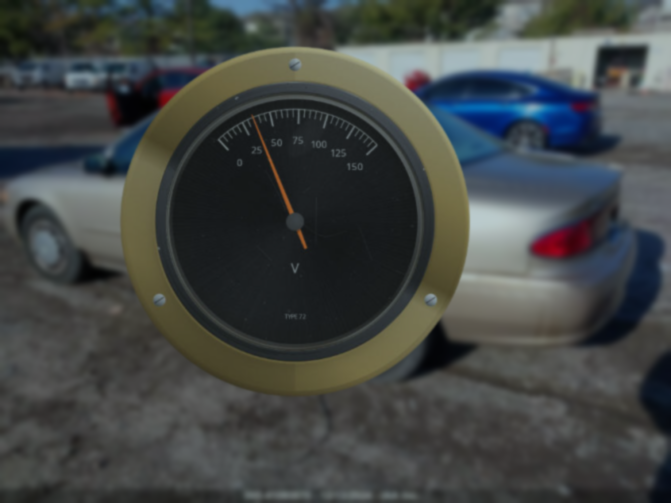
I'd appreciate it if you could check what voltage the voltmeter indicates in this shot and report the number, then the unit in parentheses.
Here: 35 (V)
